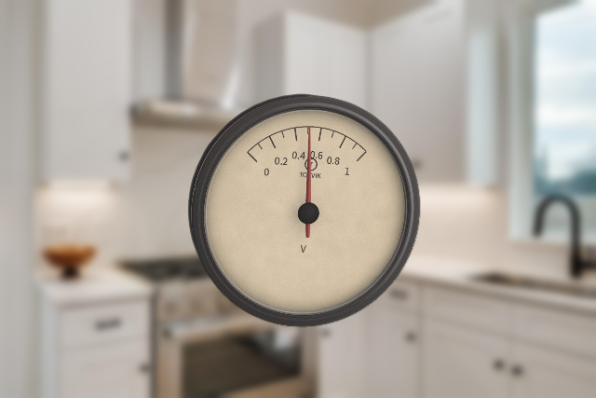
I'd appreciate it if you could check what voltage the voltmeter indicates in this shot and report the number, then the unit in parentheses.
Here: 0.5 (V)
